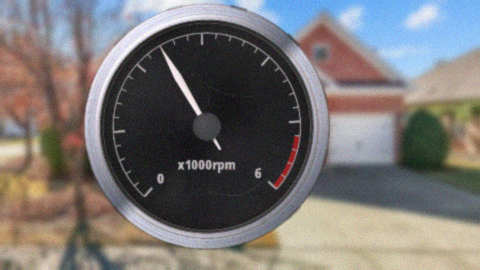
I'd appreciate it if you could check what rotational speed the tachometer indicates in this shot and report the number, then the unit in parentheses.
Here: 2400 (rpm)
